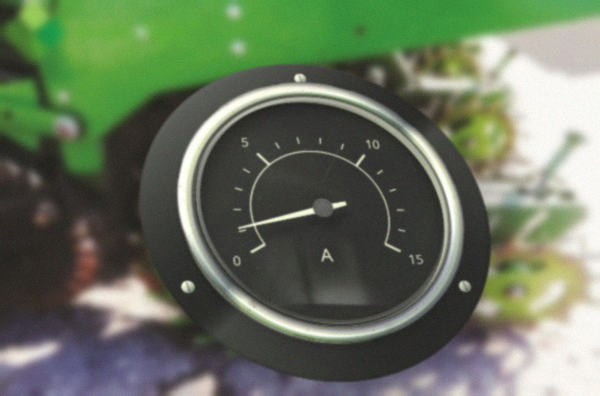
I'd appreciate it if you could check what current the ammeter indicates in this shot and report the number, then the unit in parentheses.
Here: 1 (A)
